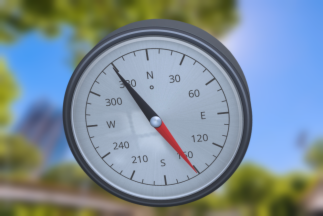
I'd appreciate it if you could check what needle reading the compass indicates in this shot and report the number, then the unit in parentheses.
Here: 150 (°)
